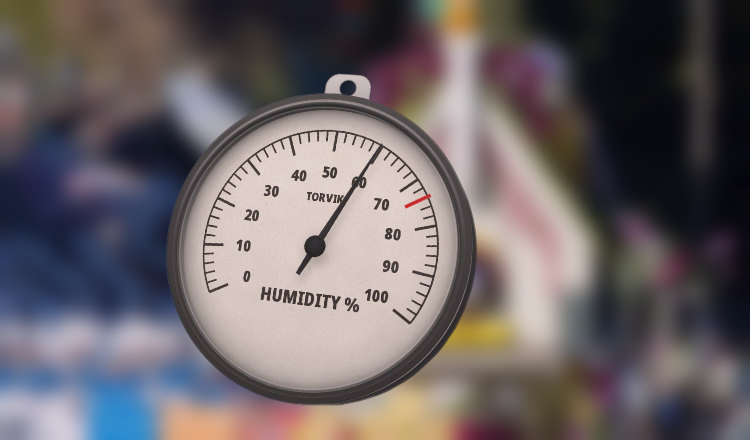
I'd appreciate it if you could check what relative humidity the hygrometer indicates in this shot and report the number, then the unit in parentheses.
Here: 60 (%)
